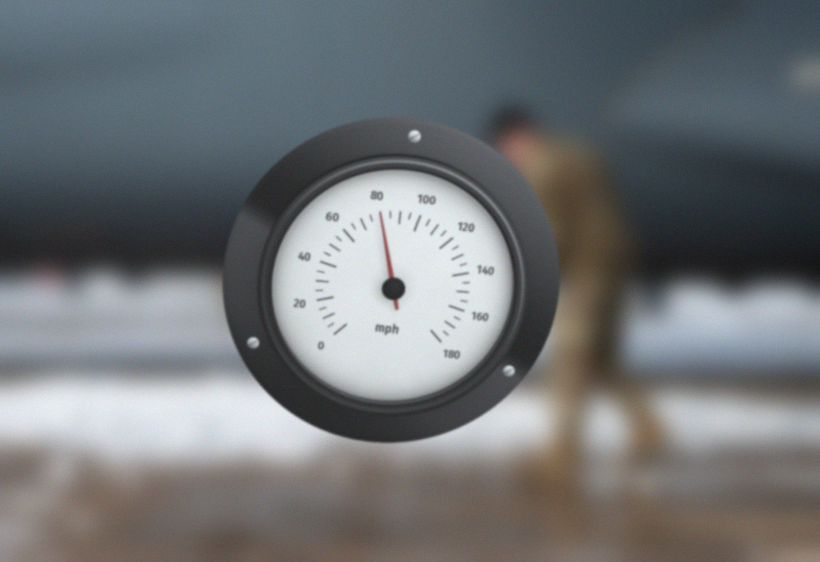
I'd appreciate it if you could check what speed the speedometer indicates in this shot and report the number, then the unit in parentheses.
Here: 80 (mph)
